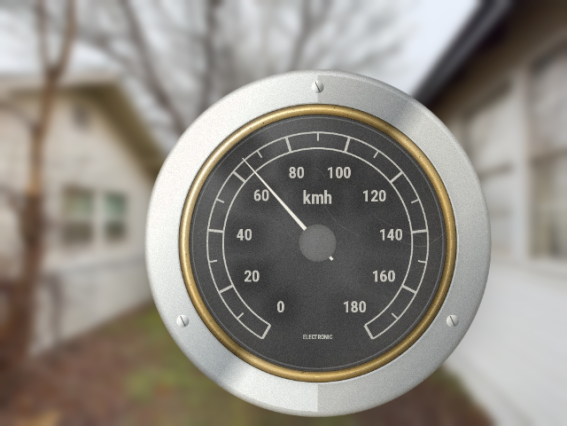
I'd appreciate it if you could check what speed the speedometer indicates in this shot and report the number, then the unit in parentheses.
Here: 65 (km/h)
